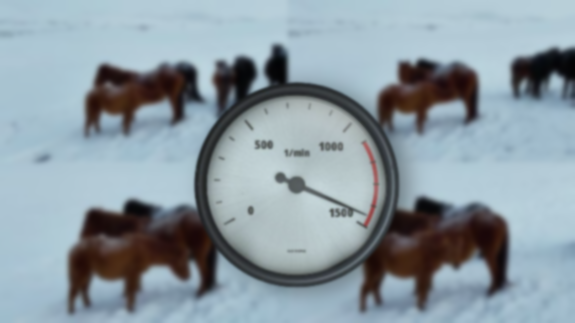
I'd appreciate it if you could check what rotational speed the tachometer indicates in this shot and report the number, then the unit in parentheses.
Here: 1450 (rpm)
